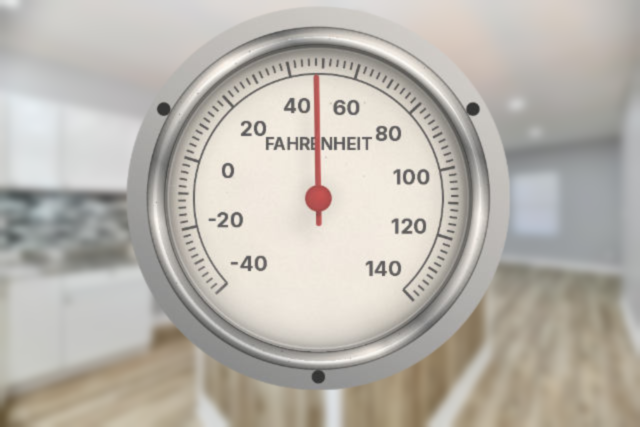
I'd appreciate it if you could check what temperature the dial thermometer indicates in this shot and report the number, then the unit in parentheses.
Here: 48 (°F)
